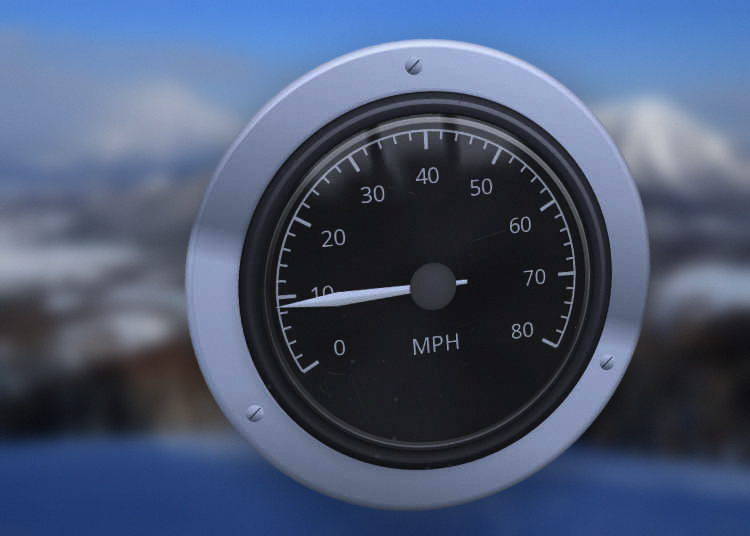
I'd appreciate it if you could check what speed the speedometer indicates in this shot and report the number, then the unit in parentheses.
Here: 9 (mph)
